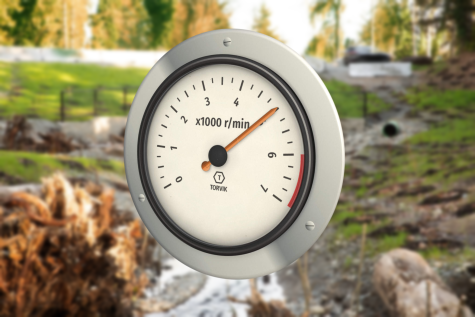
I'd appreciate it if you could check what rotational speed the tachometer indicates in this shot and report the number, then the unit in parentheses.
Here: 5000 (rpm)
